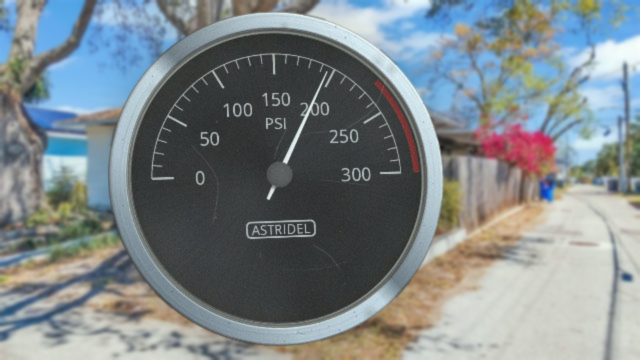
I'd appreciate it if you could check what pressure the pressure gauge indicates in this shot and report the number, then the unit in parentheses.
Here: 195 (psi)
